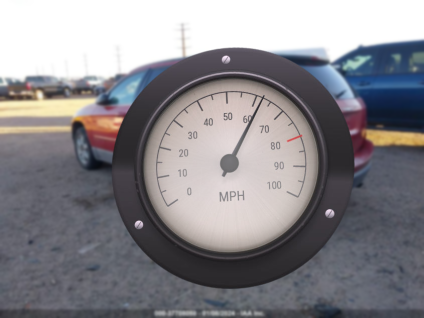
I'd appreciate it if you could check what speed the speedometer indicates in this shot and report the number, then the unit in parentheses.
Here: 62.5 (mph)
